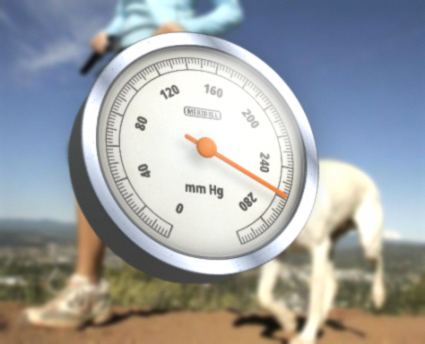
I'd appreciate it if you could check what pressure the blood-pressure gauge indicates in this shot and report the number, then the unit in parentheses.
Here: 260 (mmHg)
